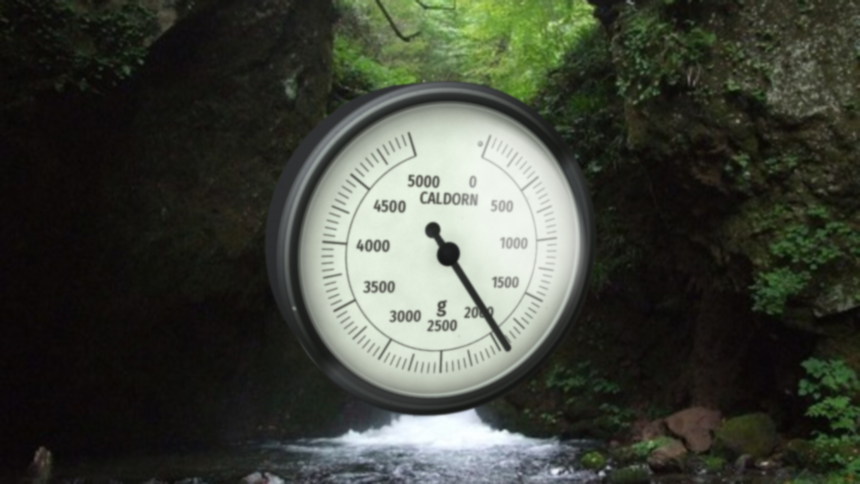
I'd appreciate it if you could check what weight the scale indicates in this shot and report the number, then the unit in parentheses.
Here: 1950 (g)
